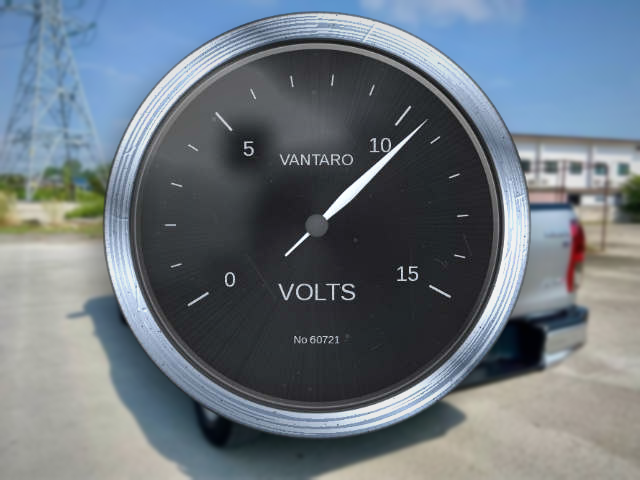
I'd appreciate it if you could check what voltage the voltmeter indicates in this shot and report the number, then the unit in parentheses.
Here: 10.5 (V)
